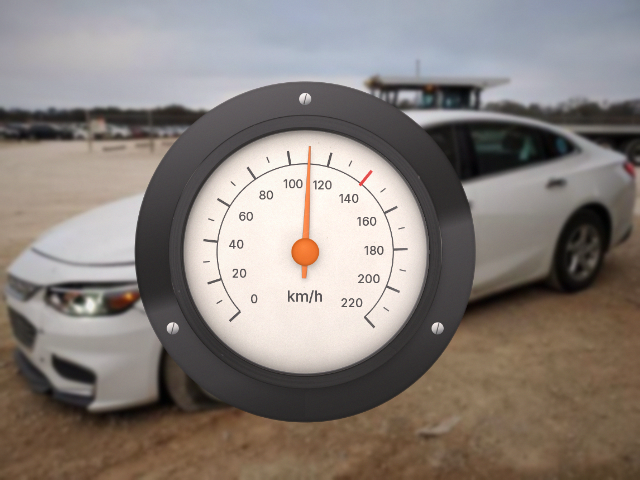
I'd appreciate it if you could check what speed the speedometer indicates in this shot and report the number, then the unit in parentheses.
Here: 110 (km/h)
